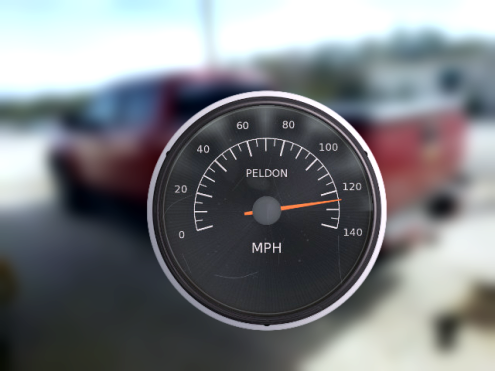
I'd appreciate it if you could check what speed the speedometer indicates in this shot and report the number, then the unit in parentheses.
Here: 125 (mph)
